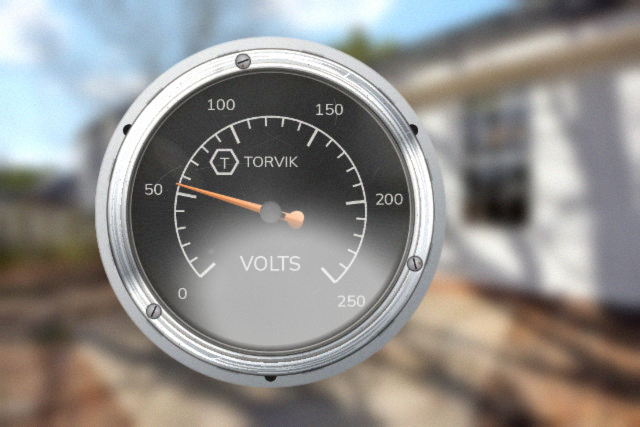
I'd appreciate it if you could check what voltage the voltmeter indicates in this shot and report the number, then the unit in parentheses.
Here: 55 (V)
